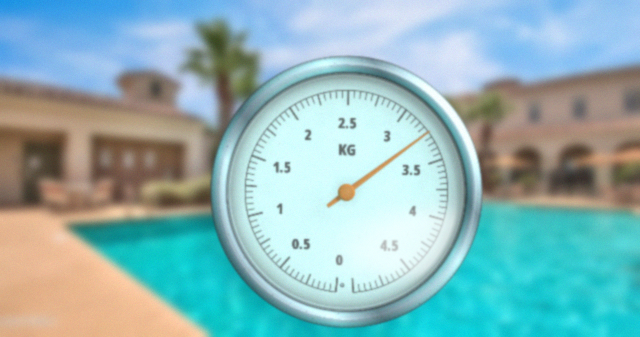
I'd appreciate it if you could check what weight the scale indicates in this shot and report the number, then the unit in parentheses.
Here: 3.25 (kg)
